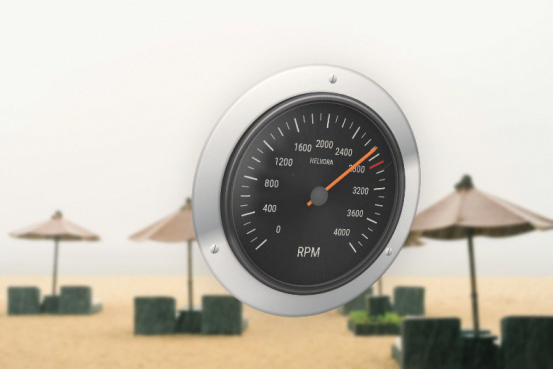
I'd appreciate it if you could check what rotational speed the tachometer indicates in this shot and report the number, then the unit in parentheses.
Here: 2700 (rpm)
